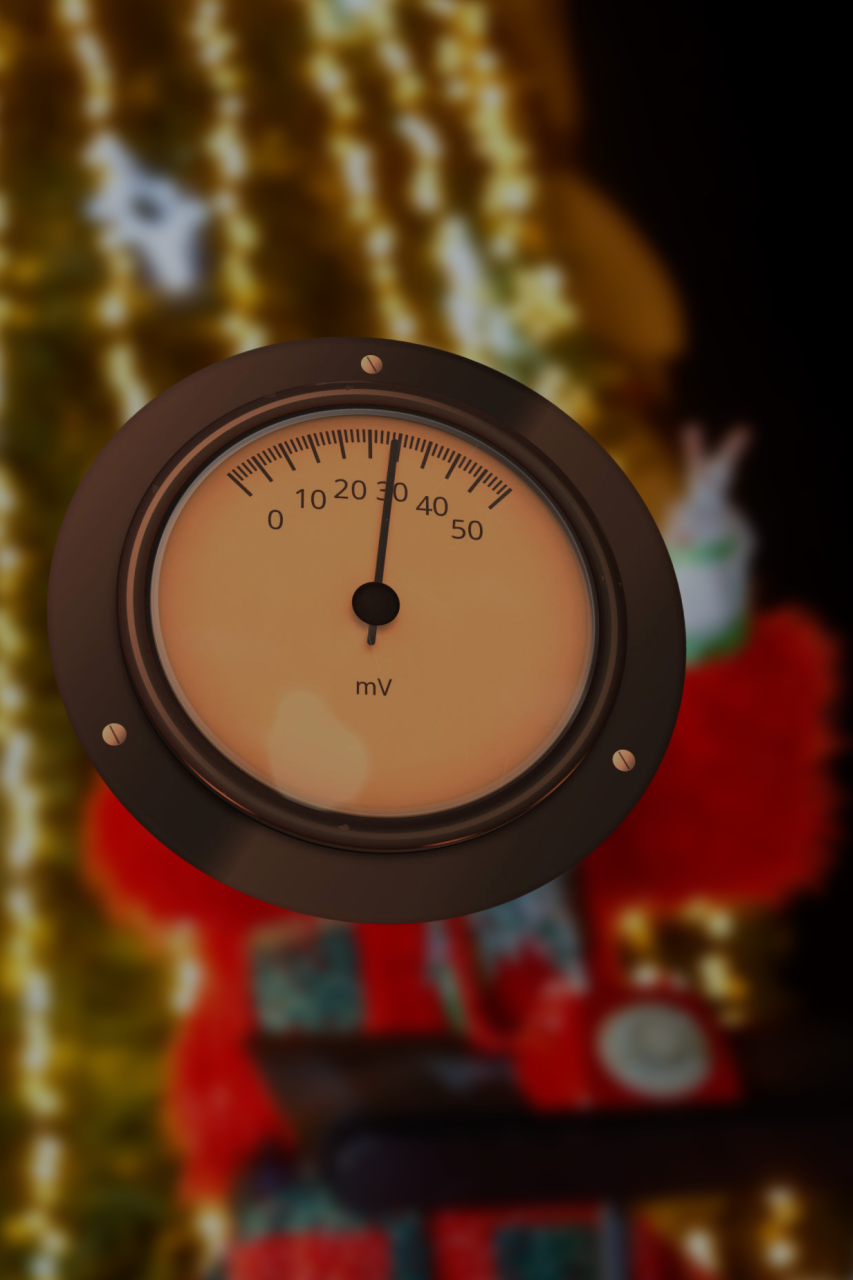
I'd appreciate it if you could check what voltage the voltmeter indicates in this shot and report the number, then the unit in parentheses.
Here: 29 (mV)
